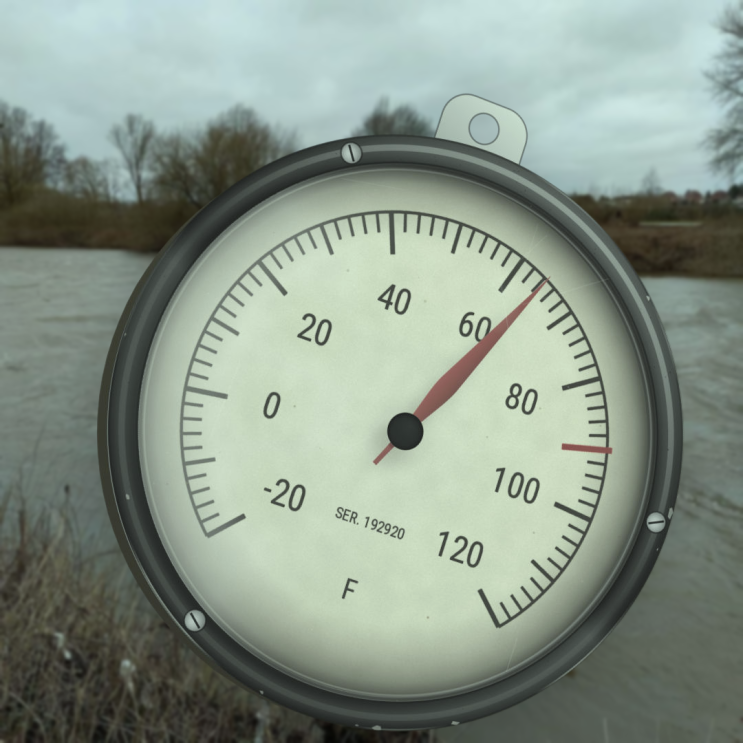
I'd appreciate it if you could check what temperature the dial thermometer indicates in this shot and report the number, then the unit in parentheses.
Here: 64 (°F)
